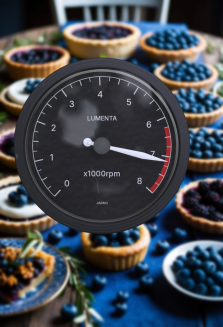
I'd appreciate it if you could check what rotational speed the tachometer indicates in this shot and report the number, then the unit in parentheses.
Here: 7125 (rpm)
